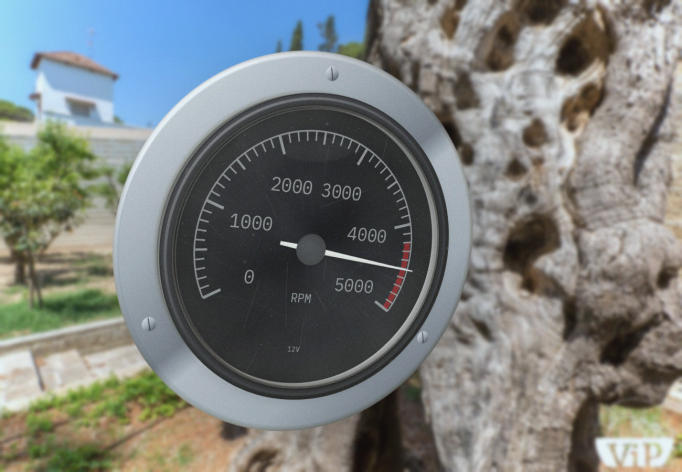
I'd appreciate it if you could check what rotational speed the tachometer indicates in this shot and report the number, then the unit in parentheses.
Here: 4500 (rpm)
